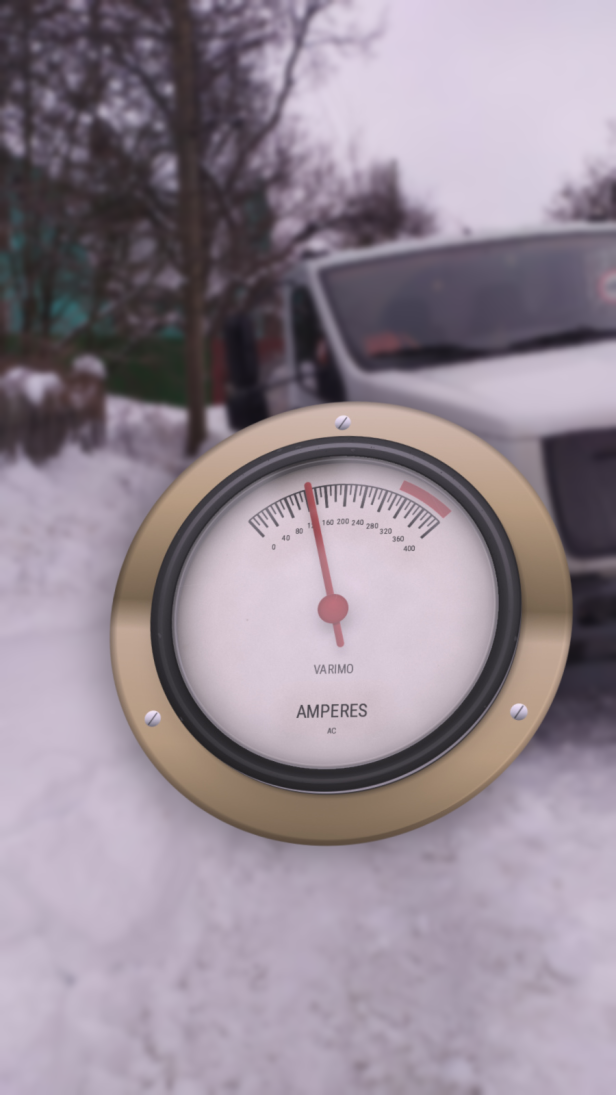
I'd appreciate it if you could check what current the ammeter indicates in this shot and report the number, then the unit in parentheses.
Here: 130 (A)
